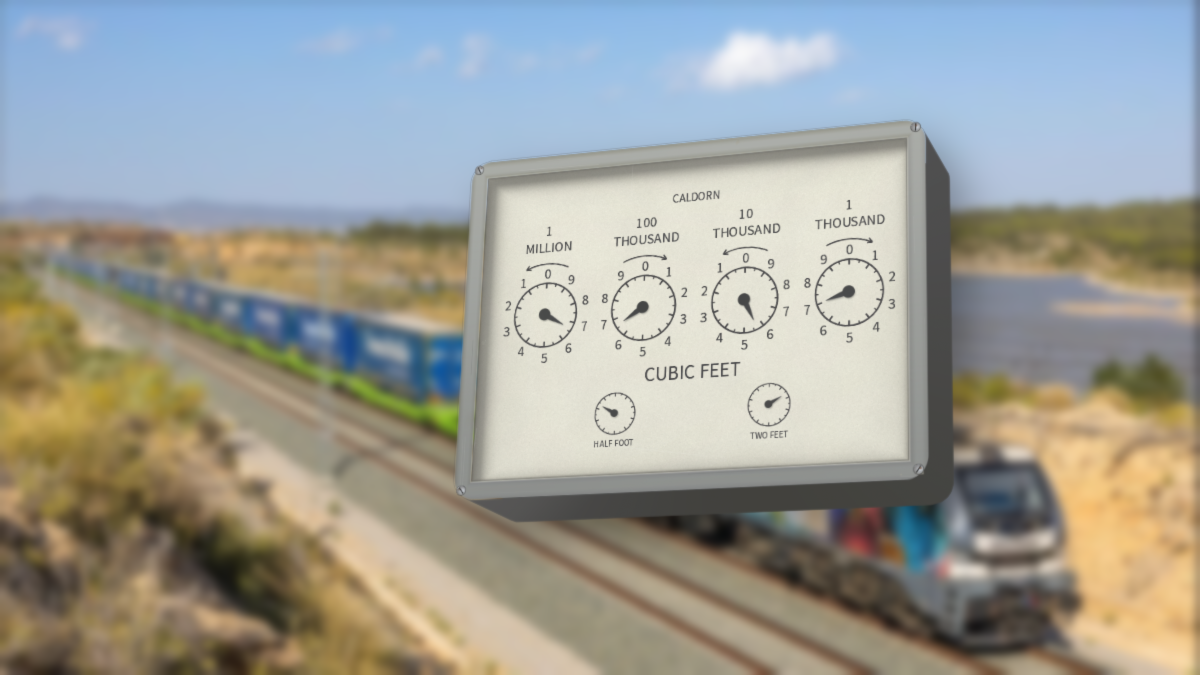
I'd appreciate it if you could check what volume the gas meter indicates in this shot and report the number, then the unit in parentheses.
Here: 665700 (ft³)
